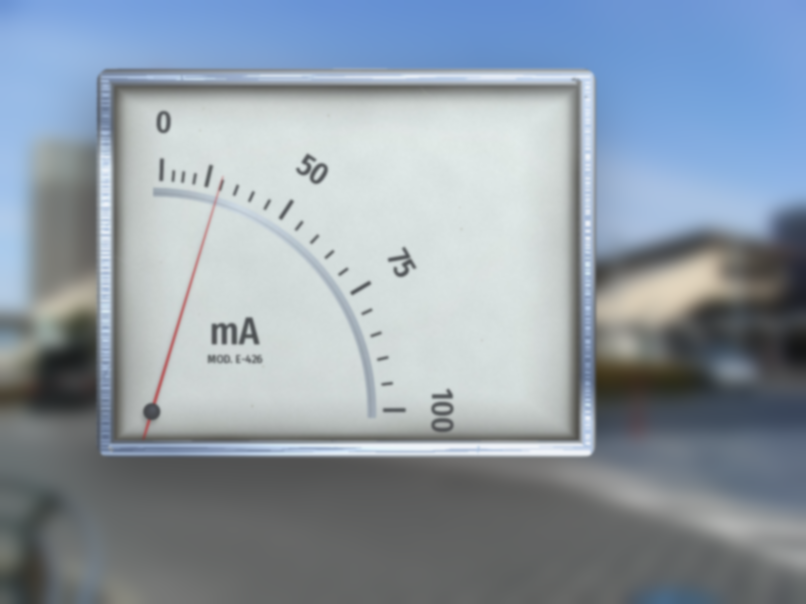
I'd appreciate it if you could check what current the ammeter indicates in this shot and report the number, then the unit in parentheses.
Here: 30 (mA)
